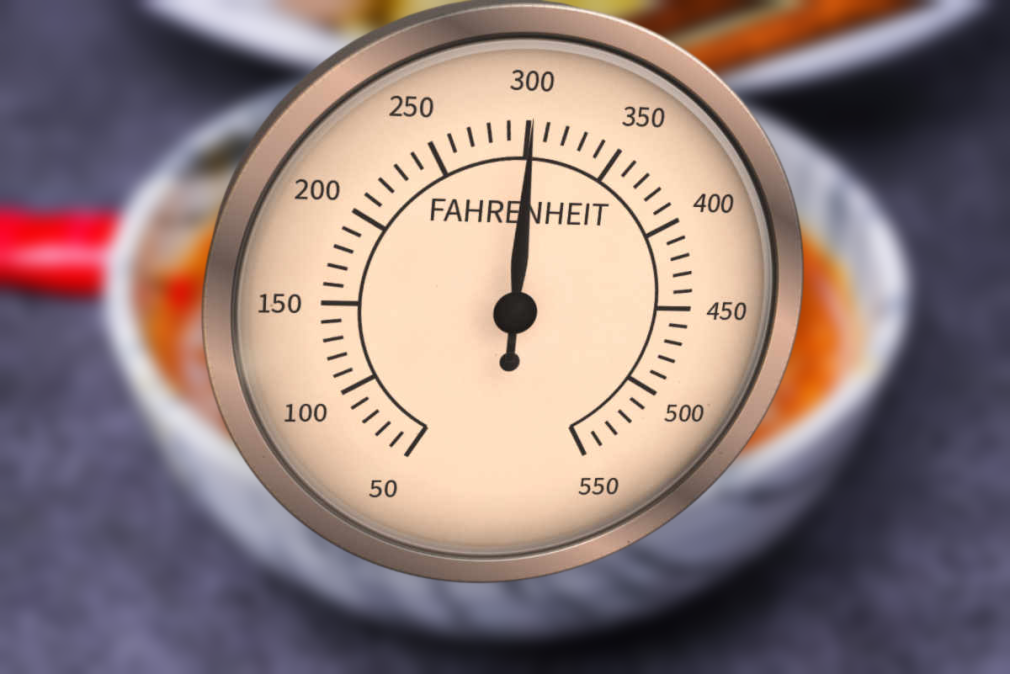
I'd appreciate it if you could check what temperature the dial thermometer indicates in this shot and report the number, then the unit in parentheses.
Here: 300 (°F)
